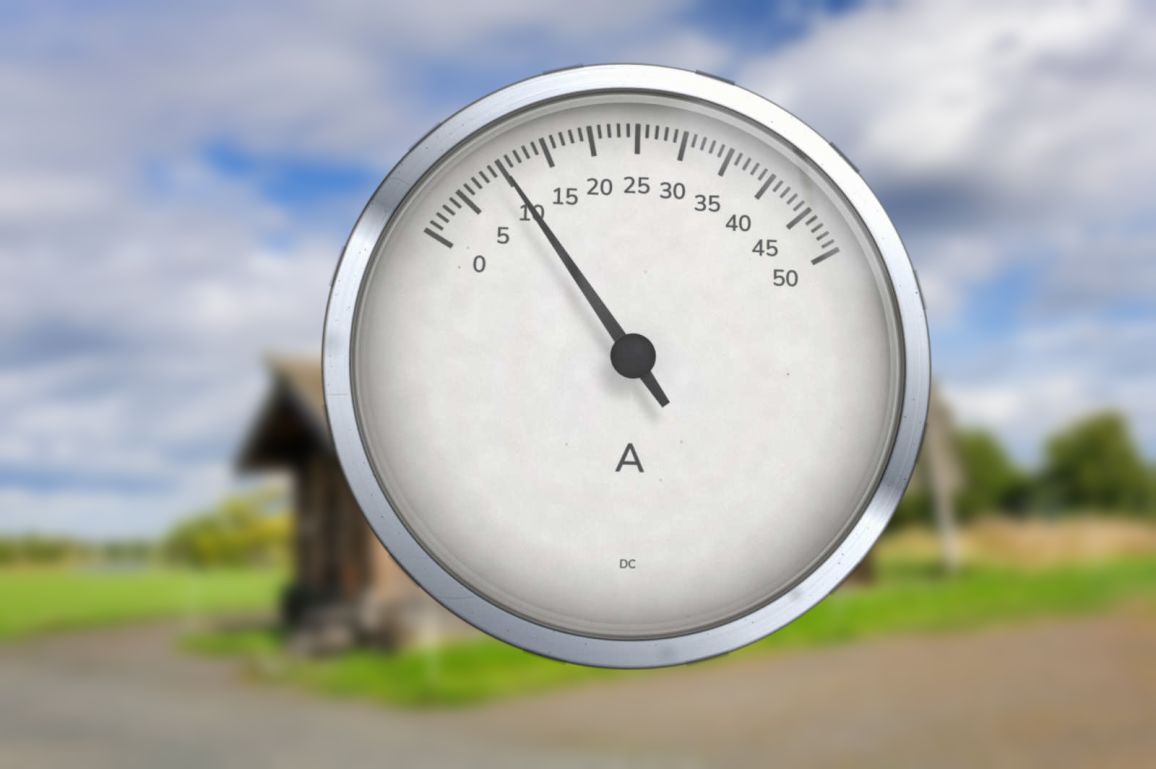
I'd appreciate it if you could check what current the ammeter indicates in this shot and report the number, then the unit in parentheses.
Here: 10 (A)
